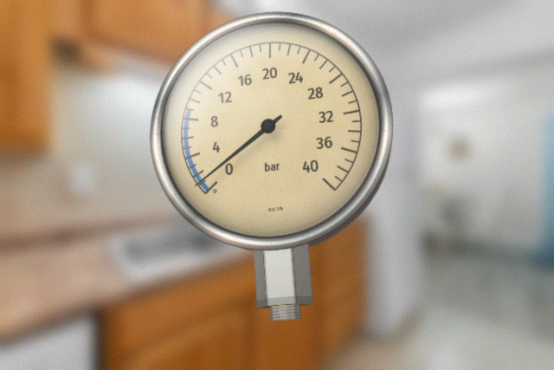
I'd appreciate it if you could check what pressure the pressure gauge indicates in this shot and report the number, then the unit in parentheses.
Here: 1 (bar)
